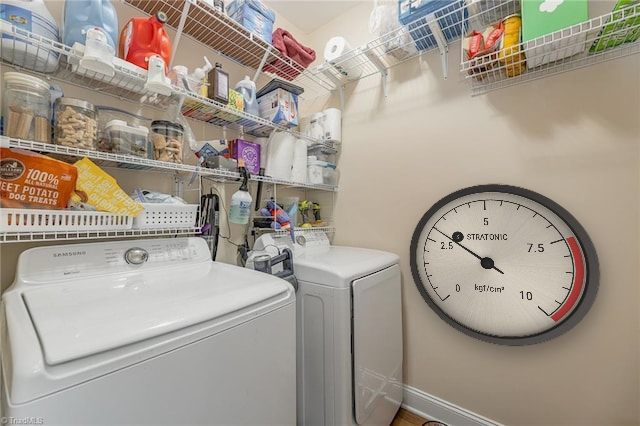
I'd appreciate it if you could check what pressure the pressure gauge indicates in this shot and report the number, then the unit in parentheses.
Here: 3 (kg/cm²)
